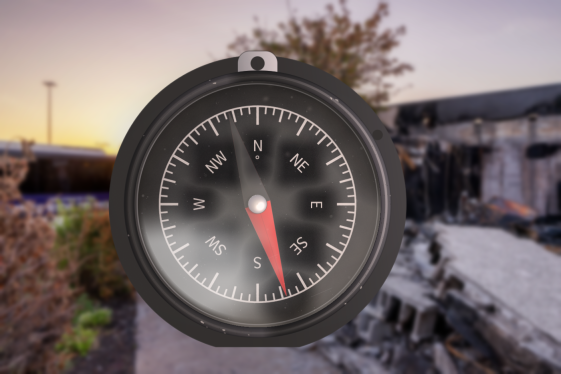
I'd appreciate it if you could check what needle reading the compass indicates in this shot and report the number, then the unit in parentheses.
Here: 162.5 (°)
